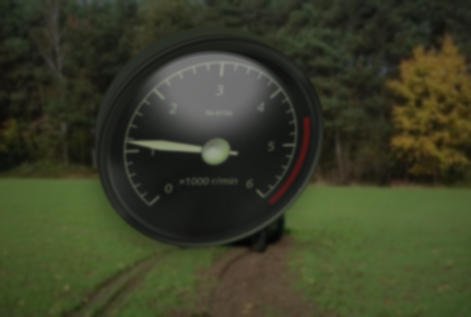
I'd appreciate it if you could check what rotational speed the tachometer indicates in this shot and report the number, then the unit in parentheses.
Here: 1200 (rpm)
